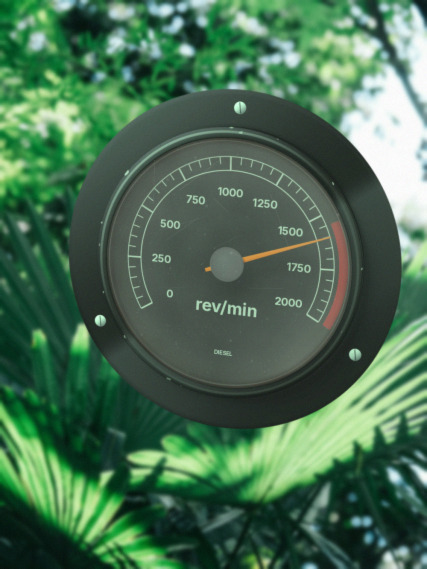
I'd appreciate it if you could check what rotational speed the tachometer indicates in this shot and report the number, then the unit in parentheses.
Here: 1600 (rpm)
